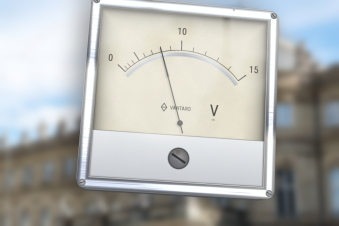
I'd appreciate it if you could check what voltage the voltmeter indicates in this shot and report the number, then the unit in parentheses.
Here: 8 (V)
